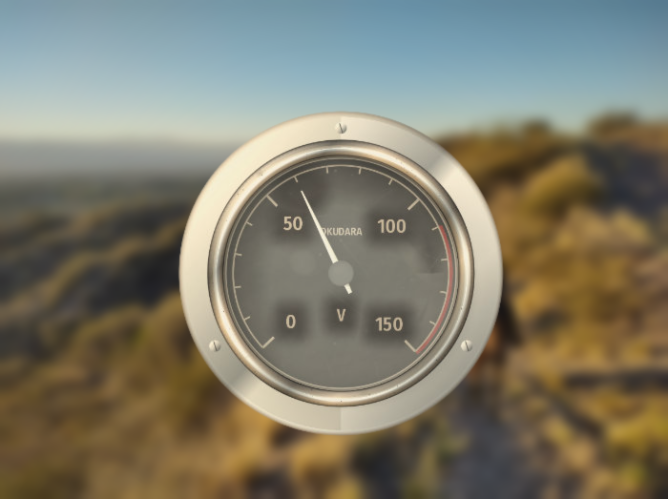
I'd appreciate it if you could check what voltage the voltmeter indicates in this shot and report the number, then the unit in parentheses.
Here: 60 (V)
